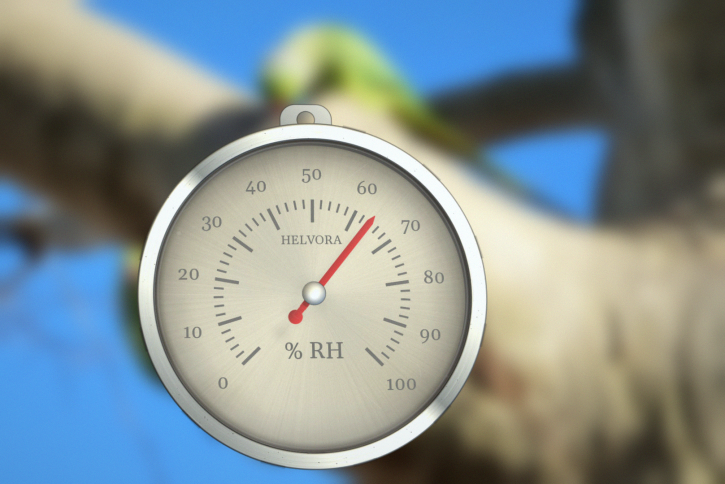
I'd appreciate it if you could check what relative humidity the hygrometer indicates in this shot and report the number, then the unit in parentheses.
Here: 64 (%)
